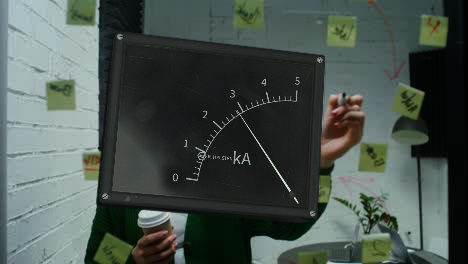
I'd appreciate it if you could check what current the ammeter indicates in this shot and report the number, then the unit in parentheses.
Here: 2.8 (kA)
